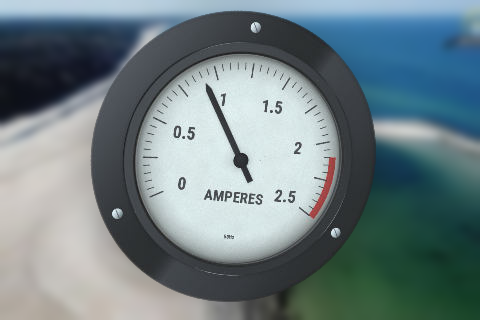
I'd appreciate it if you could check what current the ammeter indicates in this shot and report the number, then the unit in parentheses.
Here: 0.9 (A)
